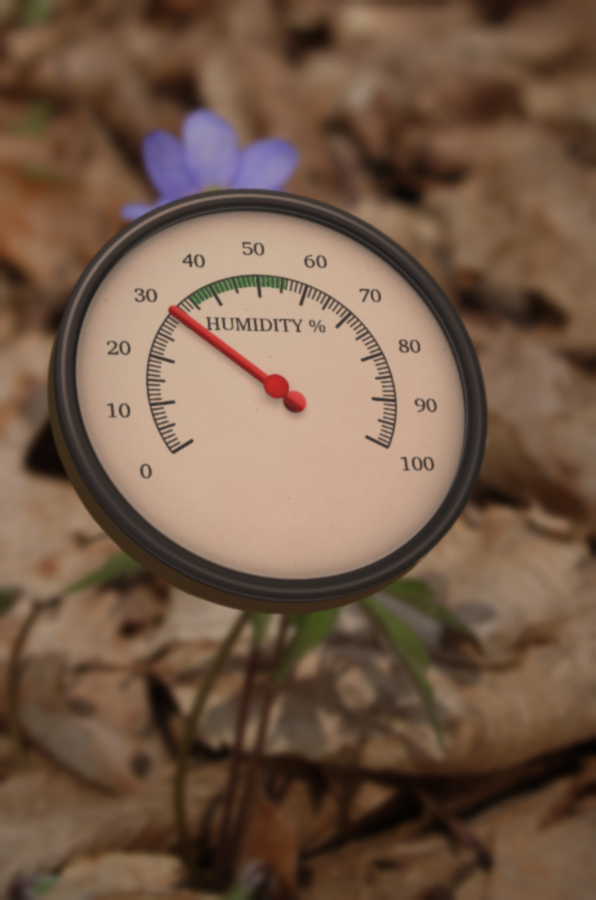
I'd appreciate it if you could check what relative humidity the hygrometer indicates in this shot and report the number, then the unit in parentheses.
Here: 30 (%)
